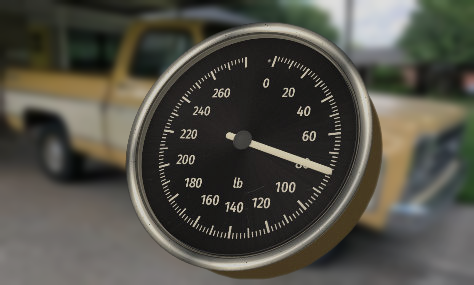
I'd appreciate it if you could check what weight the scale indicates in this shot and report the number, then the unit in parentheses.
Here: 80 (lb)
